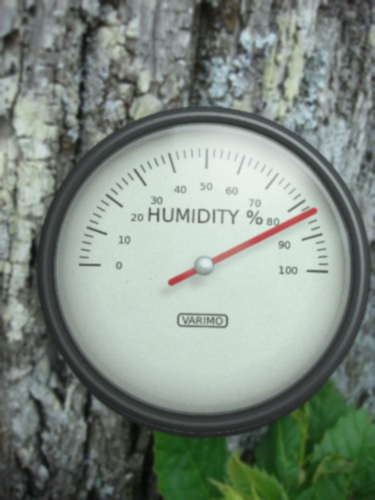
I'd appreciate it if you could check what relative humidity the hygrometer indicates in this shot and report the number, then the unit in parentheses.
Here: 84 (%)
